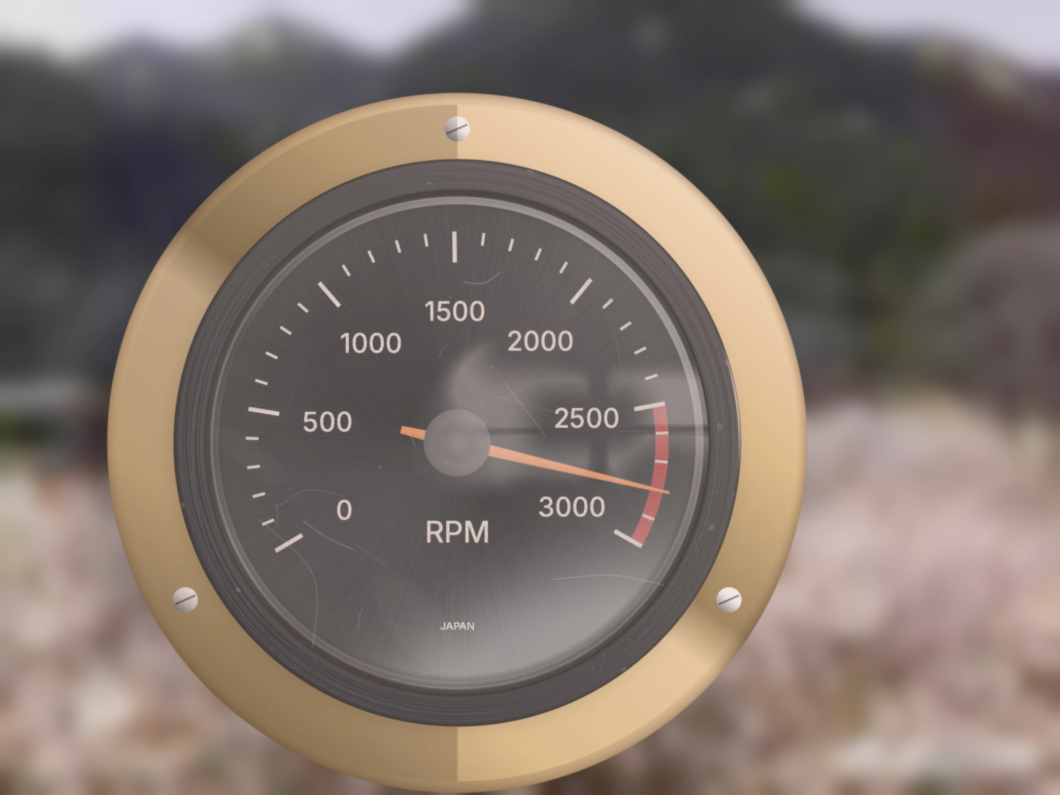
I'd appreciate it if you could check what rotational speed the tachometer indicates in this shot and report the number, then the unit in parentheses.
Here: 2800 (rpm)
